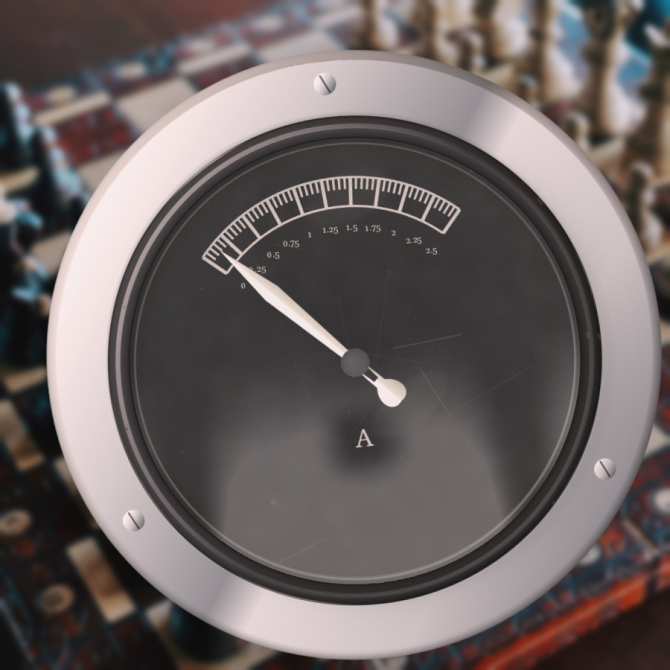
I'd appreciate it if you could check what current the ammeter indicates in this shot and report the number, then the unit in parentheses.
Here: 0.15 (A)
